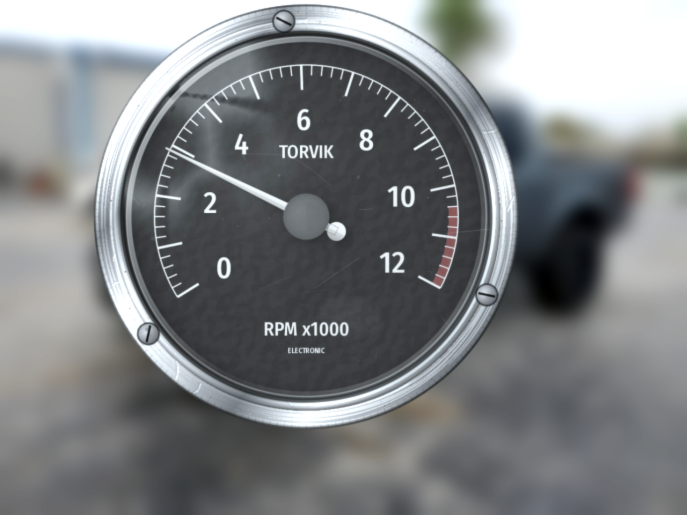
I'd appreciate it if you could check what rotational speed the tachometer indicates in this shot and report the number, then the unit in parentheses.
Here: 2900 (rpm)
